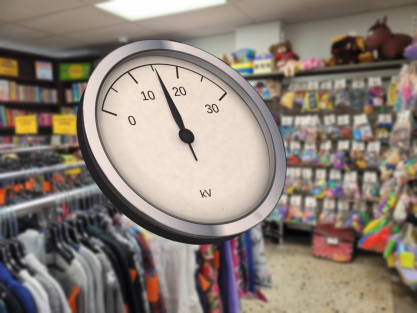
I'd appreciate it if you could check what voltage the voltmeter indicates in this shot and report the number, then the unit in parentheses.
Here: 15 (kV)
